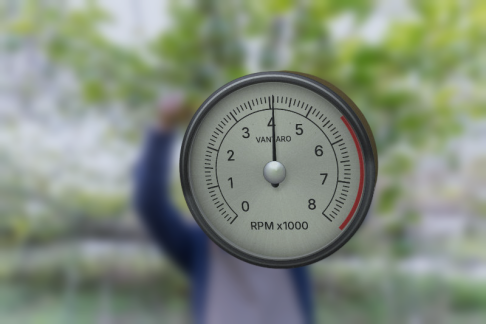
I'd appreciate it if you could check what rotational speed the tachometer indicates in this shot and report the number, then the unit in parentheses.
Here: 4100 (rpm)
